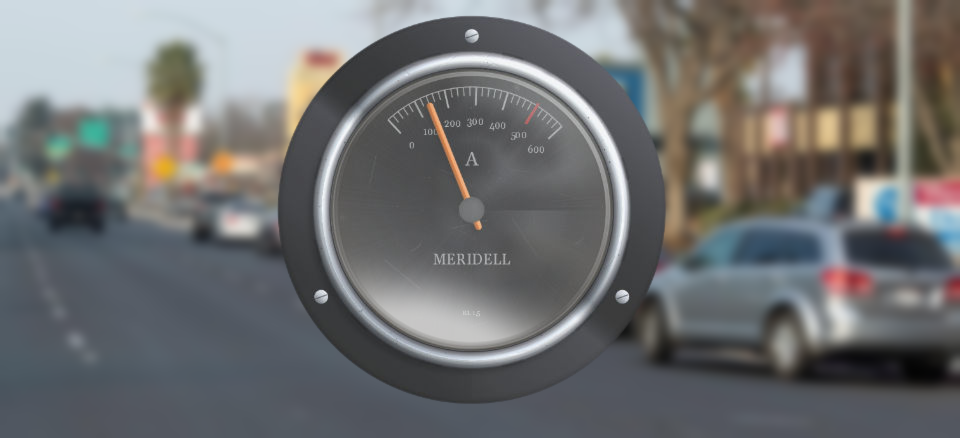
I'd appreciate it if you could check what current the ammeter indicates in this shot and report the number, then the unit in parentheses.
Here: 140 (A)
